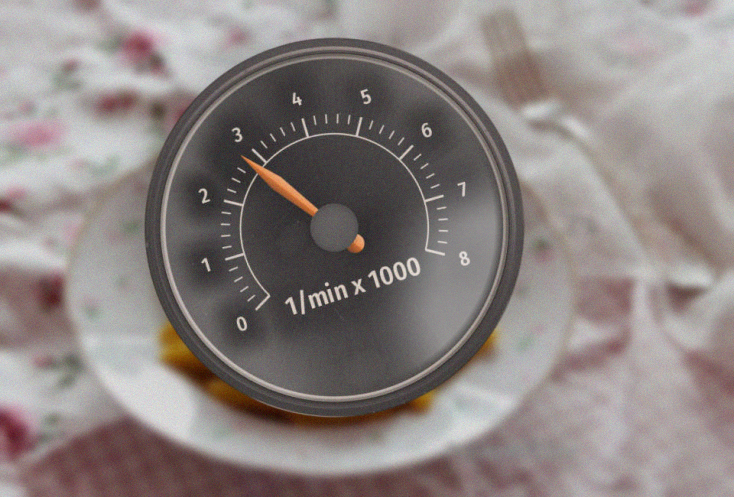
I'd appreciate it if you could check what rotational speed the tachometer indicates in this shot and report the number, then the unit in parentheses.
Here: 2800 (rpm)
